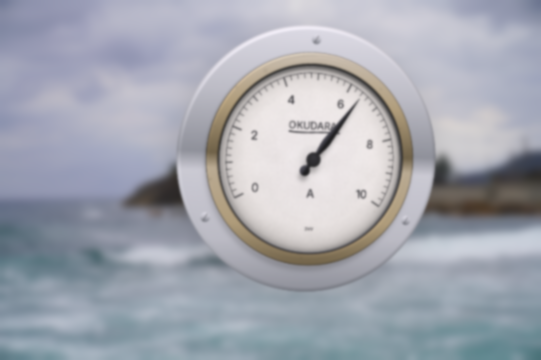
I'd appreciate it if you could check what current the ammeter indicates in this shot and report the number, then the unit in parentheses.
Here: 6.4 (A)
